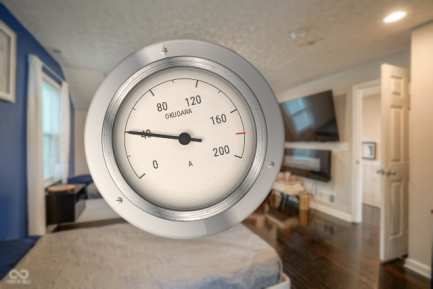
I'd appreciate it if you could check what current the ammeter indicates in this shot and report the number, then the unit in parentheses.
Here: 40 (A)
